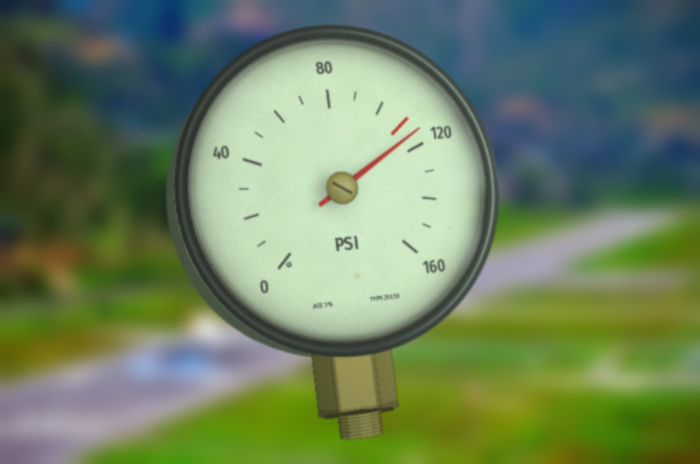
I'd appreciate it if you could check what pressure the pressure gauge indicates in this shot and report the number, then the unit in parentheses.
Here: 115 (psi)
